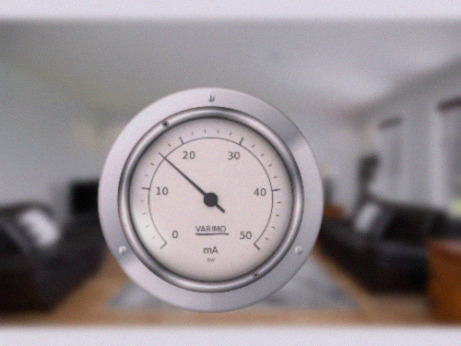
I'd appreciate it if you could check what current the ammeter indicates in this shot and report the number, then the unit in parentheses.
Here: 16 (mA)
